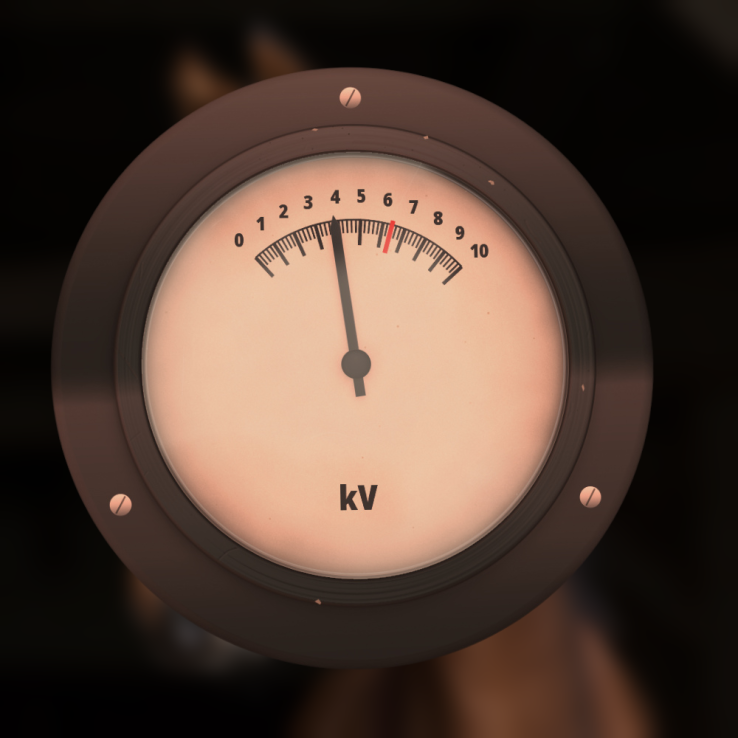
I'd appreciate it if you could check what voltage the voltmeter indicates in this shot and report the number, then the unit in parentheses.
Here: 3.8 (kV)
